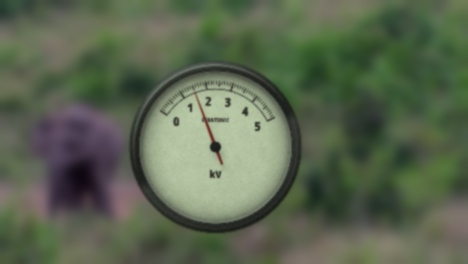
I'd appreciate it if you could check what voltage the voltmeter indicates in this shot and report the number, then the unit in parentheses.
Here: 1.5 (kV)
